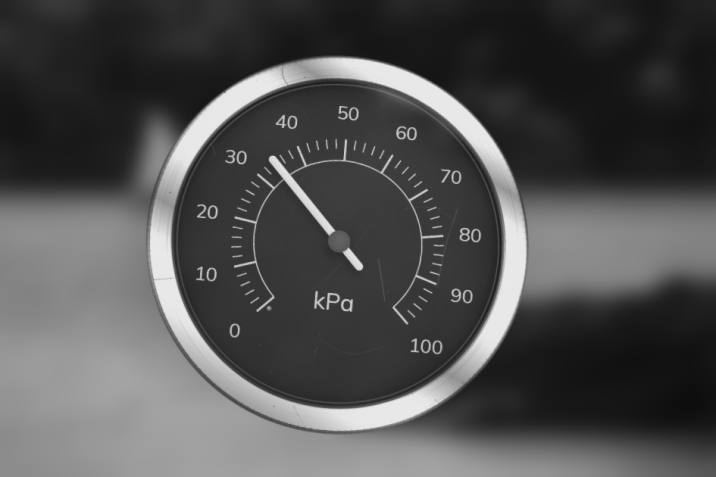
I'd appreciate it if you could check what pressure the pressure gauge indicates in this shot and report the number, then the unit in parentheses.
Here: 34 (kPa)
